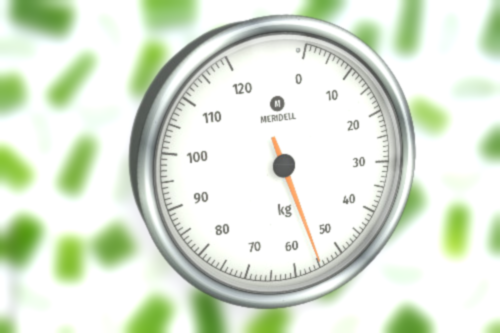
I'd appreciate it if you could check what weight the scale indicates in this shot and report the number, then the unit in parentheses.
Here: 55 (kg)
